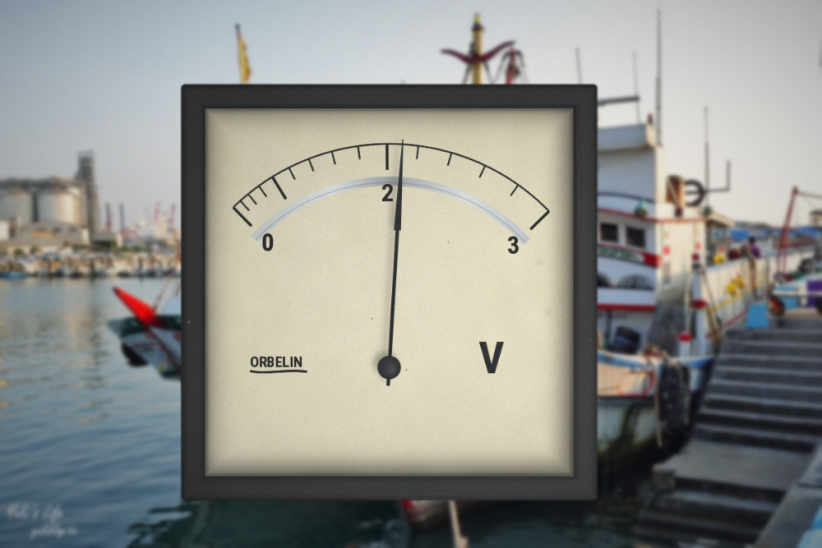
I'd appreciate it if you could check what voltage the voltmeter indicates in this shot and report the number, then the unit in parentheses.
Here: 2.1 (V)
